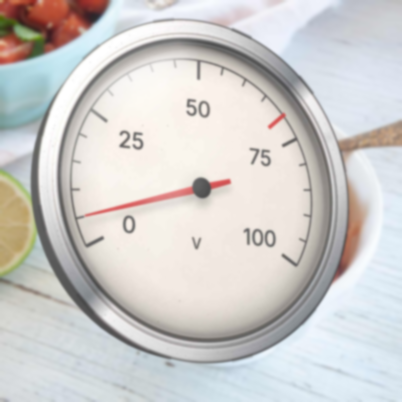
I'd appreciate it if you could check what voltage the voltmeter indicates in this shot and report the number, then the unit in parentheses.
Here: 5 (V)
